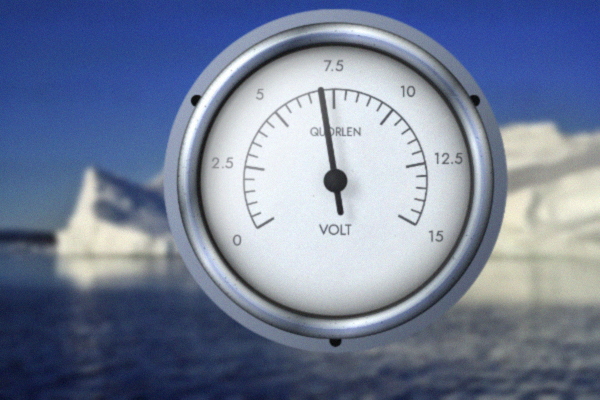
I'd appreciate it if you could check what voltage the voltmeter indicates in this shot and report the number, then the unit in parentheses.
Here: 7 (V)
